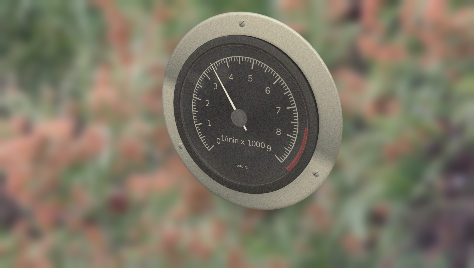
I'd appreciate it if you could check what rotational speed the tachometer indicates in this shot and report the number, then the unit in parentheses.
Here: 3500 (rpm)
